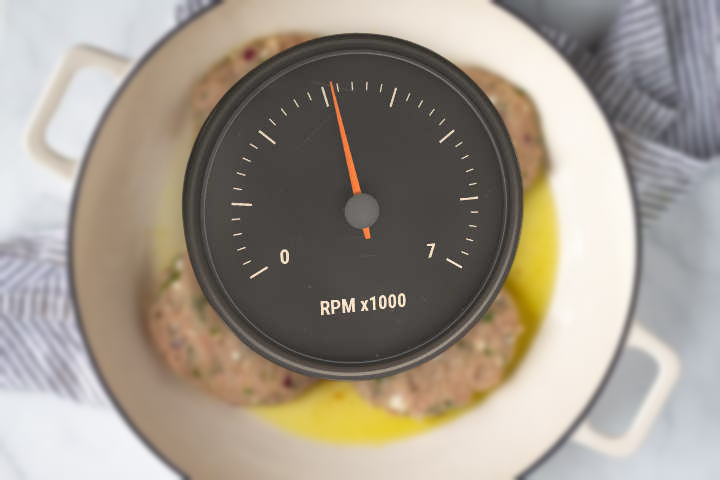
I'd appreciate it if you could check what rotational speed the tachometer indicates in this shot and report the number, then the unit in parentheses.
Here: 3100 (rpm)
